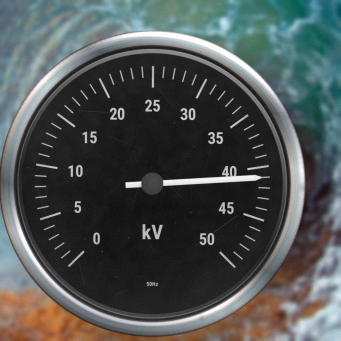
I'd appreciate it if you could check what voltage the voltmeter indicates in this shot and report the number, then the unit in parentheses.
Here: 41 (kV)
